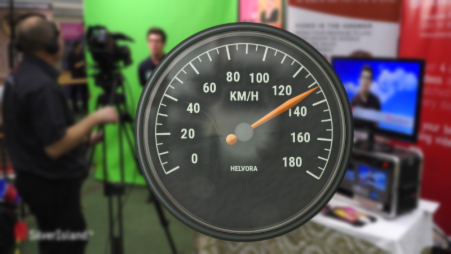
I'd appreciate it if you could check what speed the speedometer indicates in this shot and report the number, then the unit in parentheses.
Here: 132.5 (km/h)
